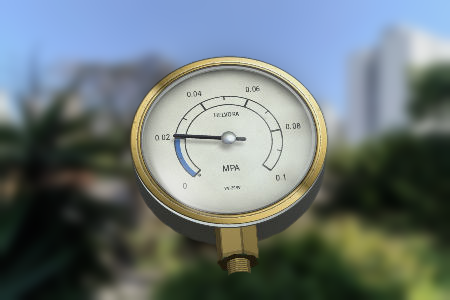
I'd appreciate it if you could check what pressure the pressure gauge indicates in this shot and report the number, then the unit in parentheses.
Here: 0.02 (MPa)
